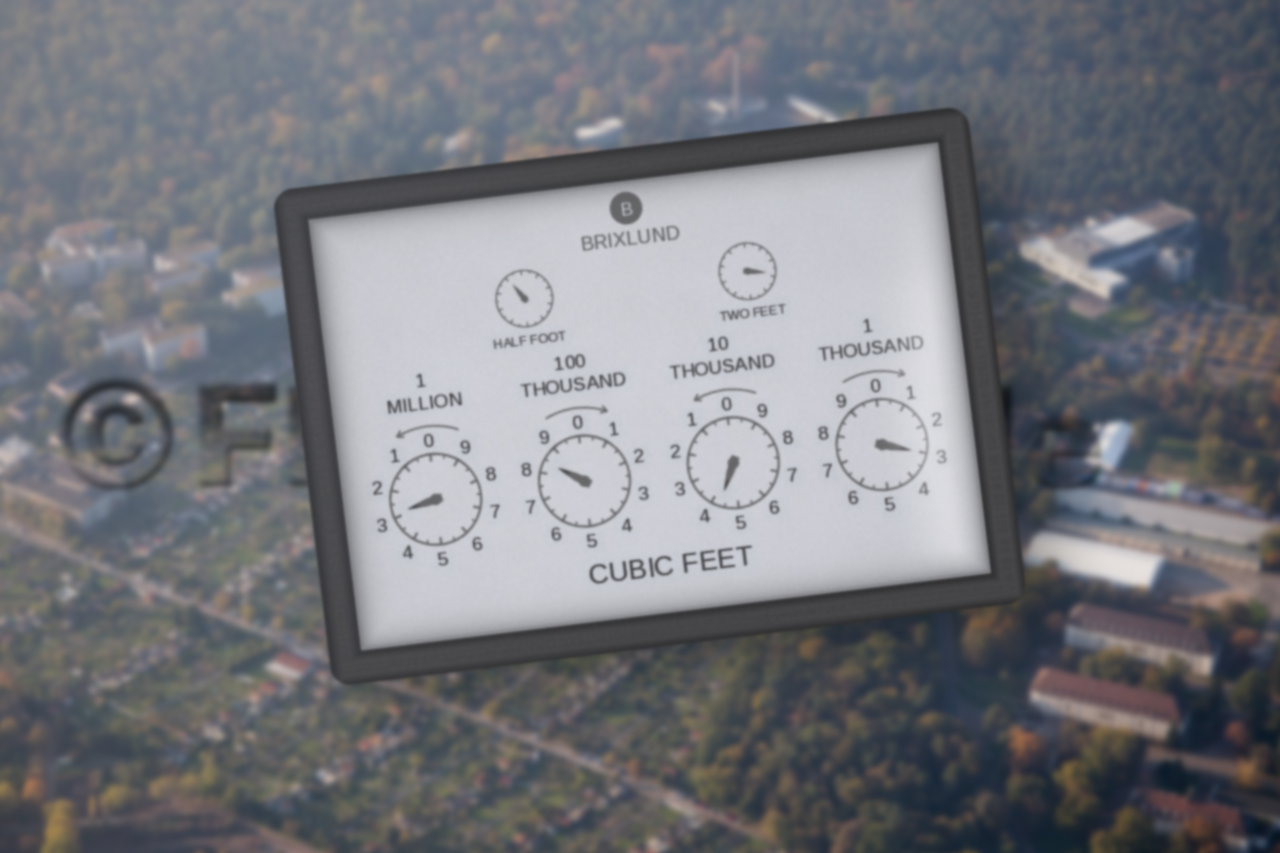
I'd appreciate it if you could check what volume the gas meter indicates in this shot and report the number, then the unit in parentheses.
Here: 284300 (ft³)
